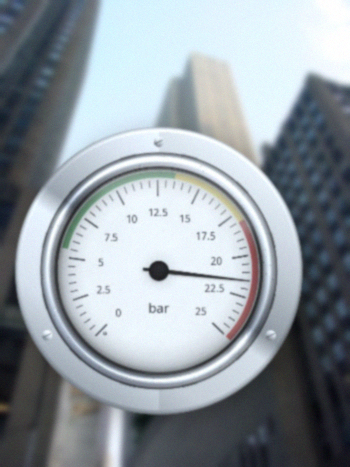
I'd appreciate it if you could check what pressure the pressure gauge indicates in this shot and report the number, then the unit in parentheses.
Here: 21.5 (bar)
